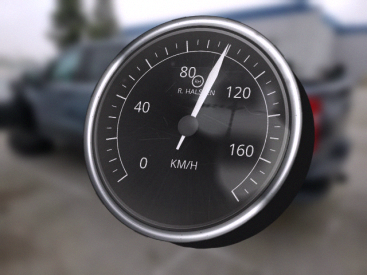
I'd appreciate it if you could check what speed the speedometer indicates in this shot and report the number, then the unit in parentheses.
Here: 100 (km/h)
